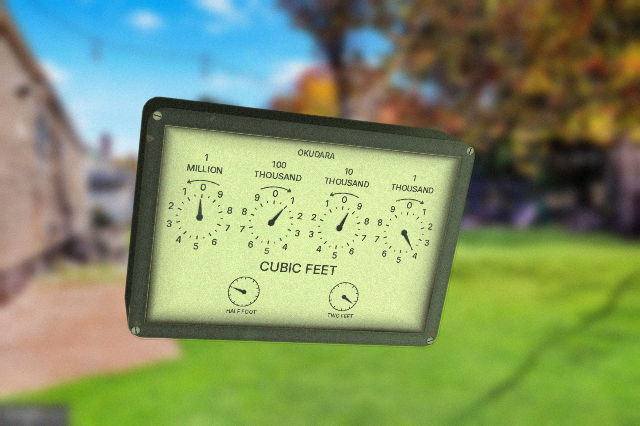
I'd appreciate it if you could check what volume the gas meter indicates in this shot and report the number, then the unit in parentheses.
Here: 9400 (ft³)
